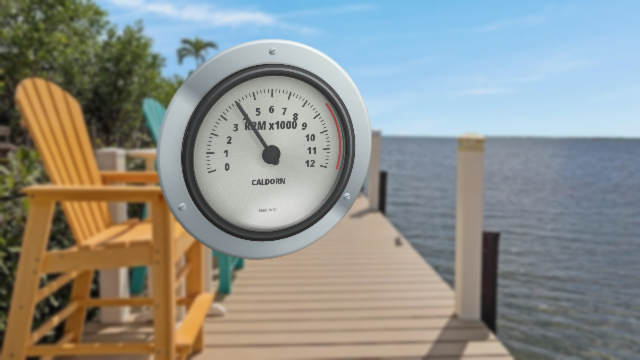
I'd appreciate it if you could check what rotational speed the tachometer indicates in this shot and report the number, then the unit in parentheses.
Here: 4000 (rpm)
